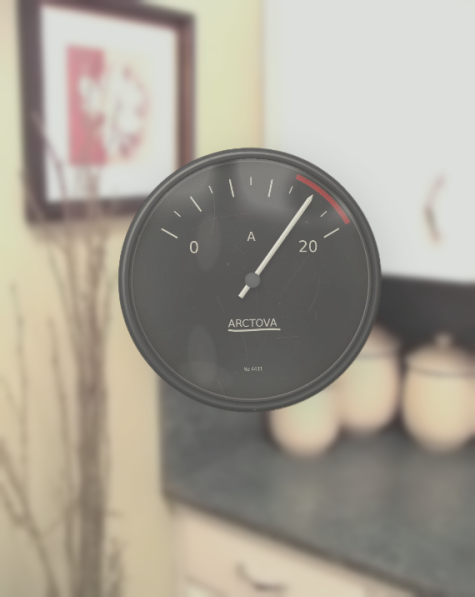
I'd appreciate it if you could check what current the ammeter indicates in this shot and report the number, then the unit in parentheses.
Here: 16 (A)
